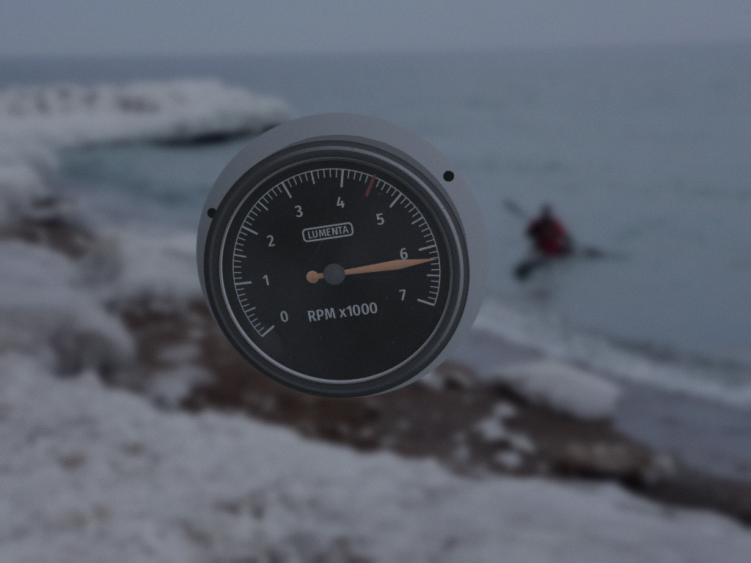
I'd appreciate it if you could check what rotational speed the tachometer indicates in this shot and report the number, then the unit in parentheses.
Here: 6200 (rpm)
